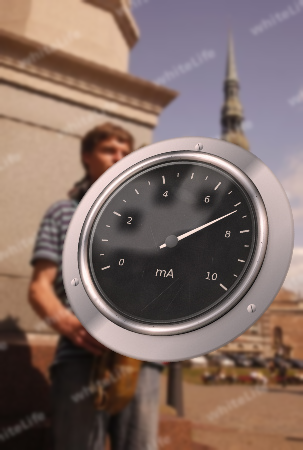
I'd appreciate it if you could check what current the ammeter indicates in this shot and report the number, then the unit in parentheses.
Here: 7.25 (mA)
